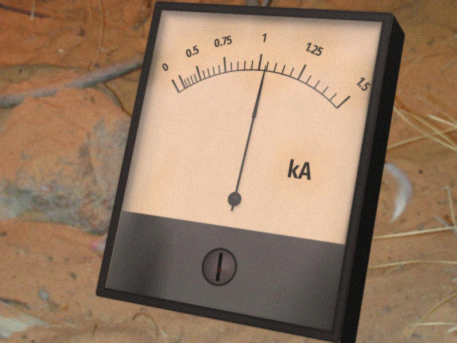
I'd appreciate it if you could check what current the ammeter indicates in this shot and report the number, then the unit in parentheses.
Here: 1.05 (kA)
